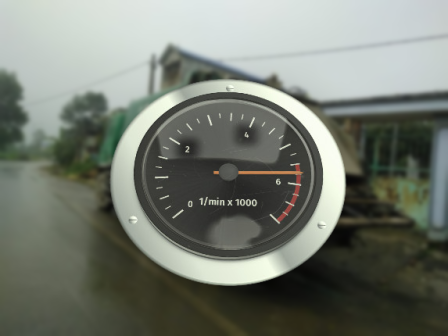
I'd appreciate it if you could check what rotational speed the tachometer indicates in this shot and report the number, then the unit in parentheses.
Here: 5750 (rpm)
